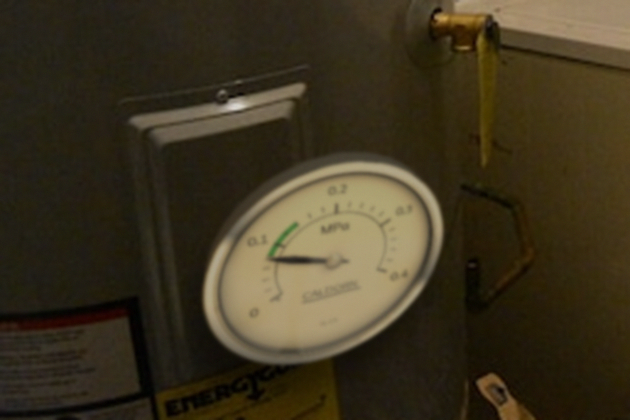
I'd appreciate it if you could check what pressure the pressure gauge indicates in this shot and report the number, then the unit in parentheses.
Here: 0.08 (MPa)
